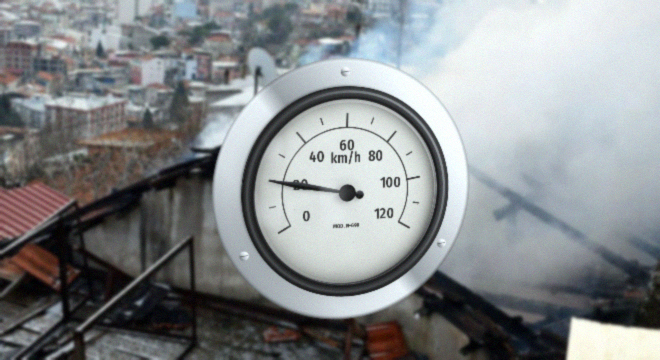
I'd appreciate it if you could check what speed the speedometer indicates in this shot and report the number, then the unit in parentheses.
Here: 20 (km/h)
